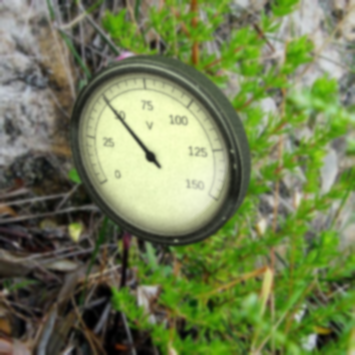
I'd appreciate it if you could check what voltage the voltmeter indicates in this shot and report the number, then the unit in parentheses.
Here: 50 (V)
